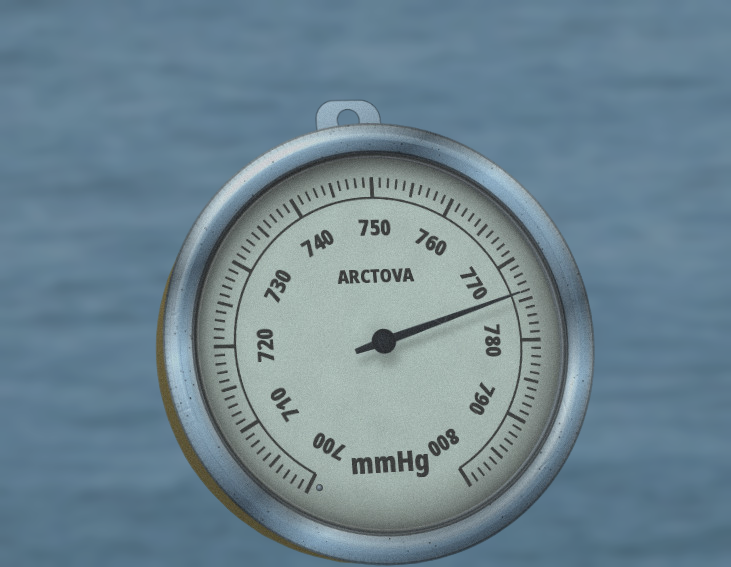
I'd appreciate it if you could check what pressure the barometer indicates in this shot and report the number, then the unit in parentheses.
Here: 774 (mmHg)
